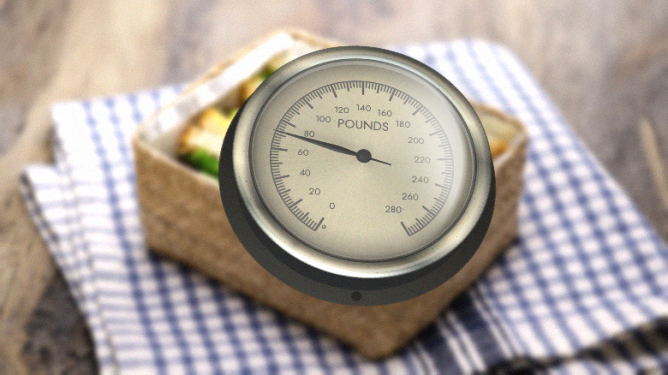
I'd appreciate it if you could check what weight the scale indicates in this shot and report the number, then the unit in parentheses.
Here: 70 (lb)
